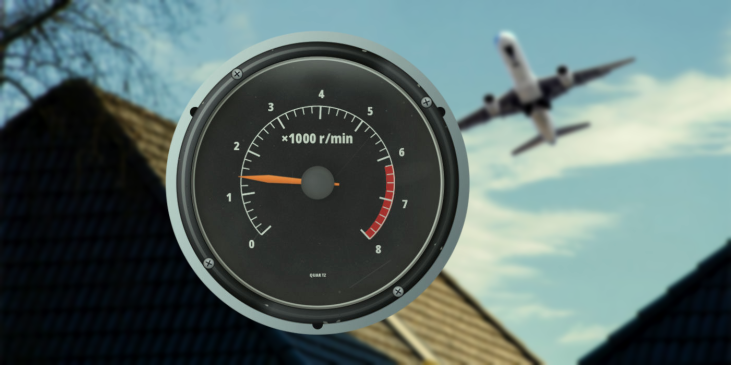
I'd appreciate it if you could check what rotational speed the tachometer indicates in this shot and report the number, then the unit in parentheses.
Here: 1400 (rpm)
